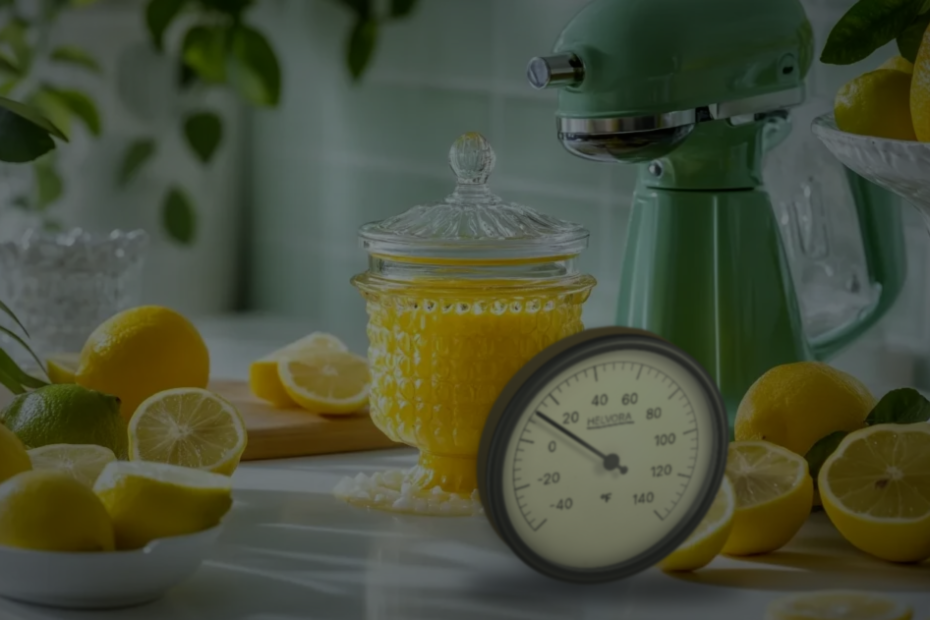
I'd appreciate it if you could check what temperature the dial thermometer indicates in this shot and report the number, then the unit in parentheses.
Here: 12 (°F)
